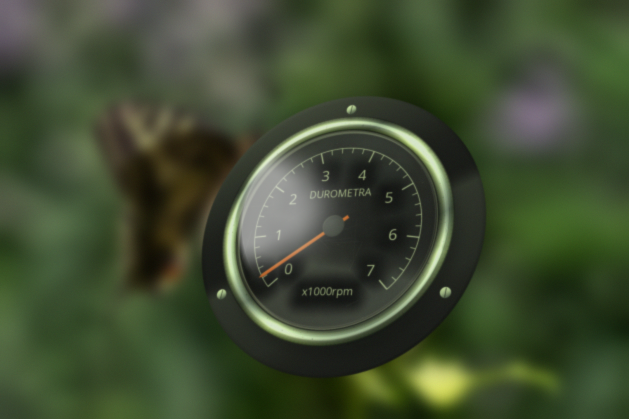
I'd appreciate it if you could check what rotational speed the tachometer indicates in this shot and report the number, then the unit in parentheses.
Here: 200 (rpm)
